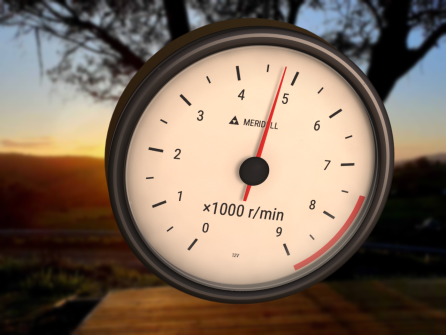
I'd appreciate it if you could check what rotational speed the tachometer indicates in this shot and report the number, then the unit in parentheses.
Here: 4750 (rpm)
